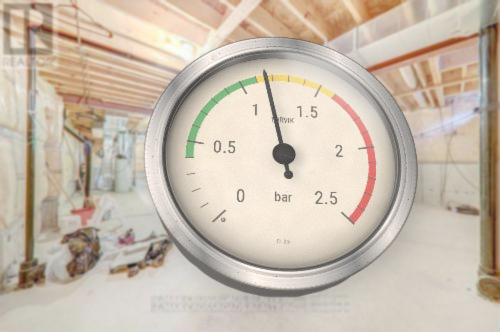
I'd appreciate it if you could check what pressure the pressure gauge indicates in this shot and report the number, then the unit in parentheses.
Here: 1.15 (bar)
